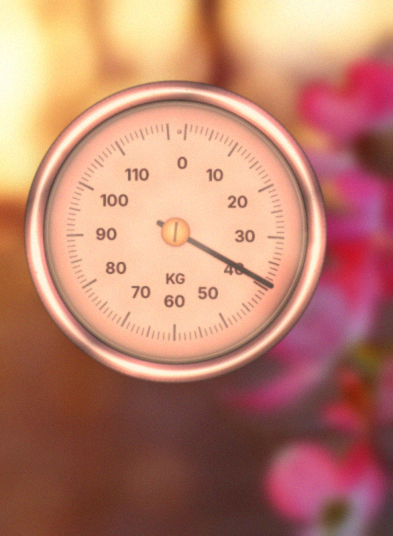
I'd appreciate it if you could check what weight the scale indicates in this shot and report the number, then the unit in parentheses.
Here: 39 (kg)
